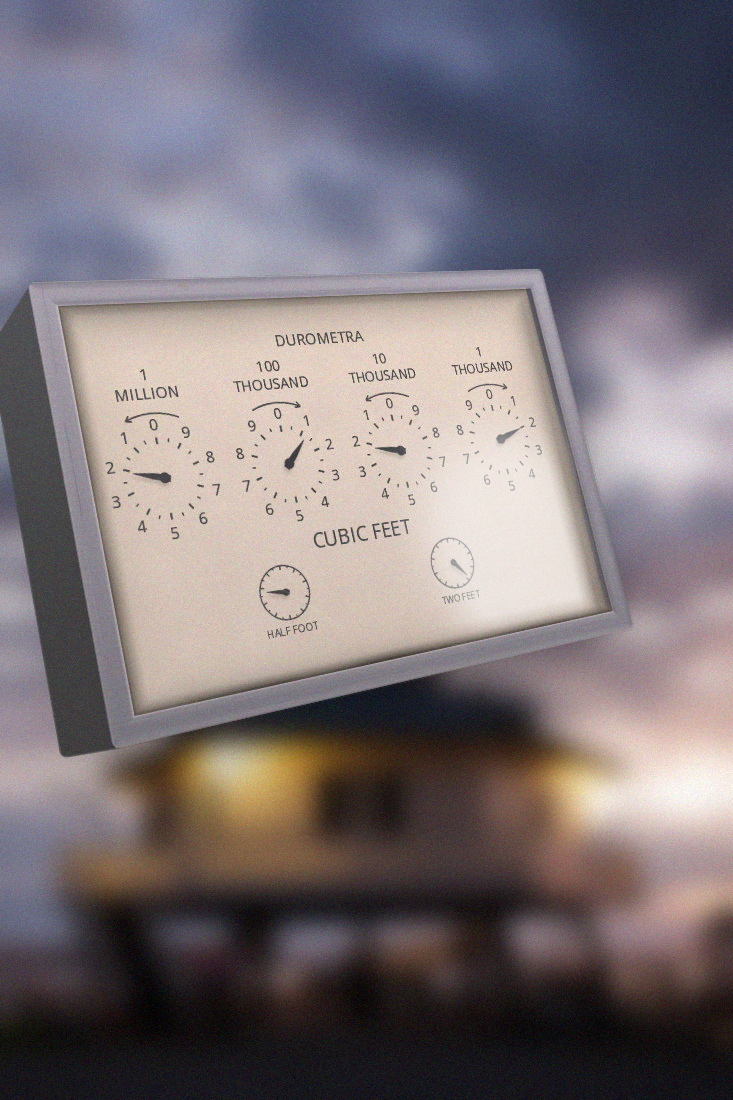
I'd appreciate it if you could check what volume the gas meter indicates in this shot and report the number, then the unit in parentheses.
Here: 212200 (ft³)
